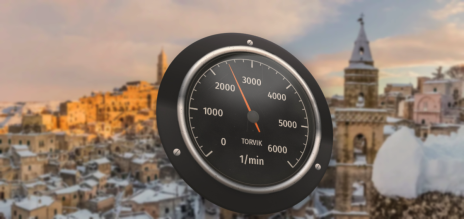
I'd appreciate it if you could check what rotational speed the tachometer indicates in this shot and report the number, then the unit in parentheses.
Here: 2400 (rpm)
